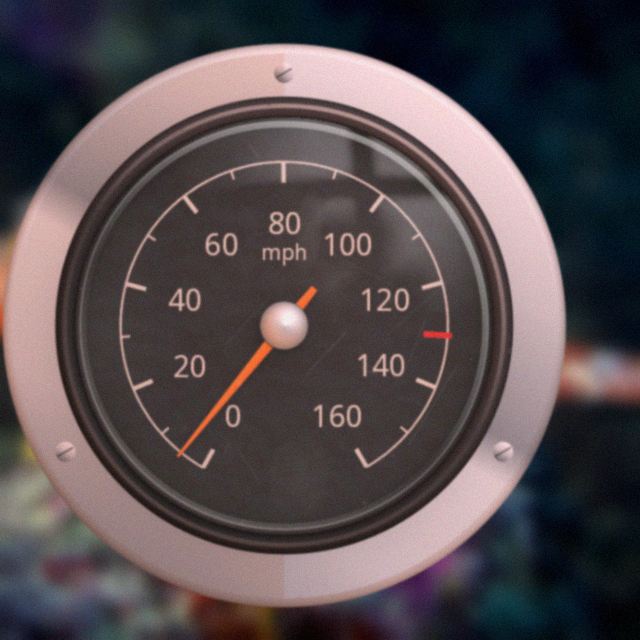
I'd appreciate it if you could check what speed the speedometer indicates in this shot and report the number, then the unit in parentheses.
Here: 5 (mph)
